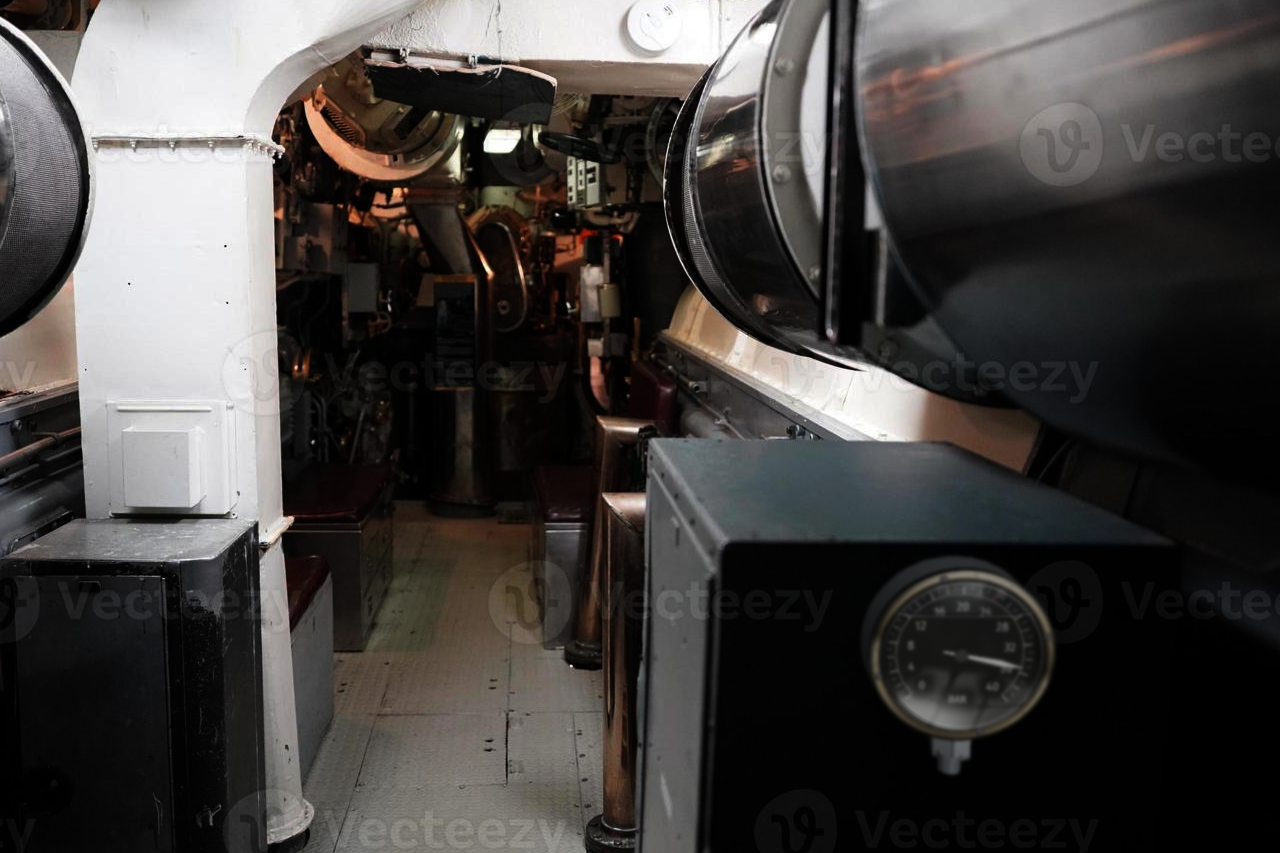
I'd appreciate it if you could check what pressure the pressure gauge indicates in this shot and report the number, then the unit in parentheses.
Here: 35 (bar)
